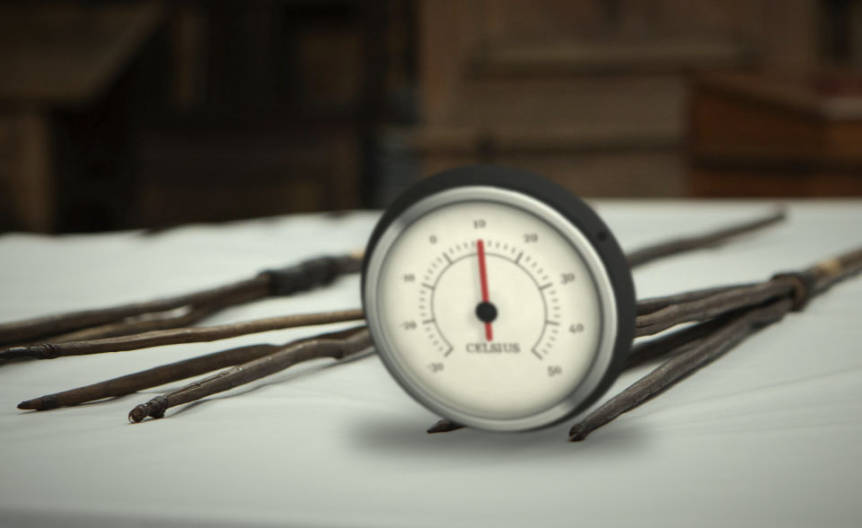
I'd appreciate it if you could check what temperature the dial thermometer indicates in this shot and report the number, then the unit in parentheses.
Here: 10 (°C)
